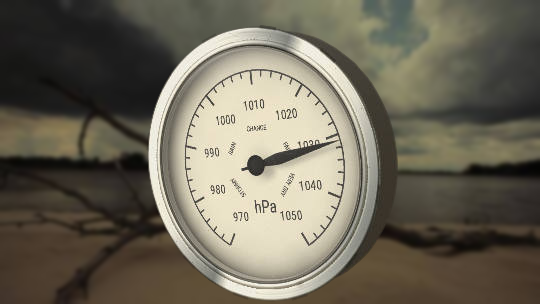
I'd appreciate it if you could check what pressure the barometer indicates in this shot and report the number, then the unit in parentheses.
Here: 1031 (hPa)
